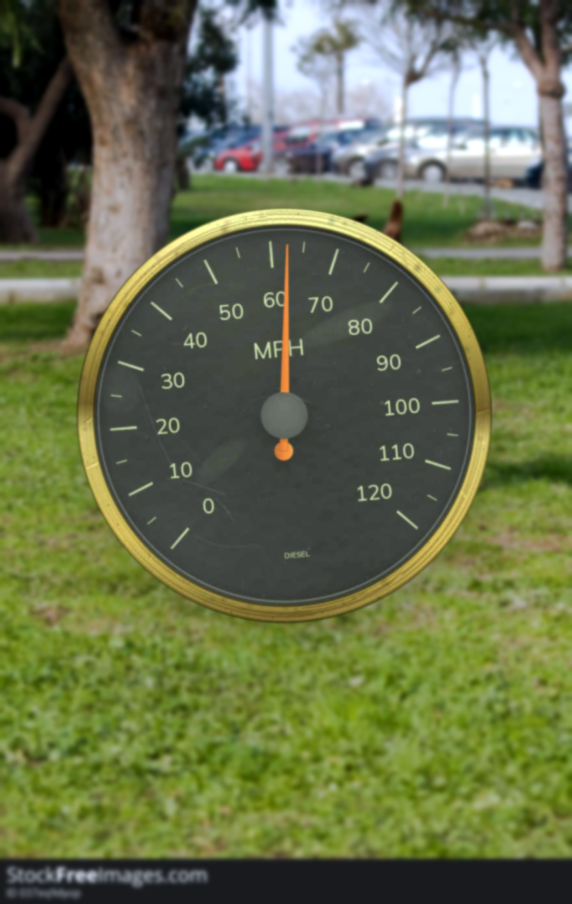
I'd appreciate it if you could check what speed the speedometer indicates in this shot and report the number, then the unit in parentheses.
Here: 62.5 (mph)
